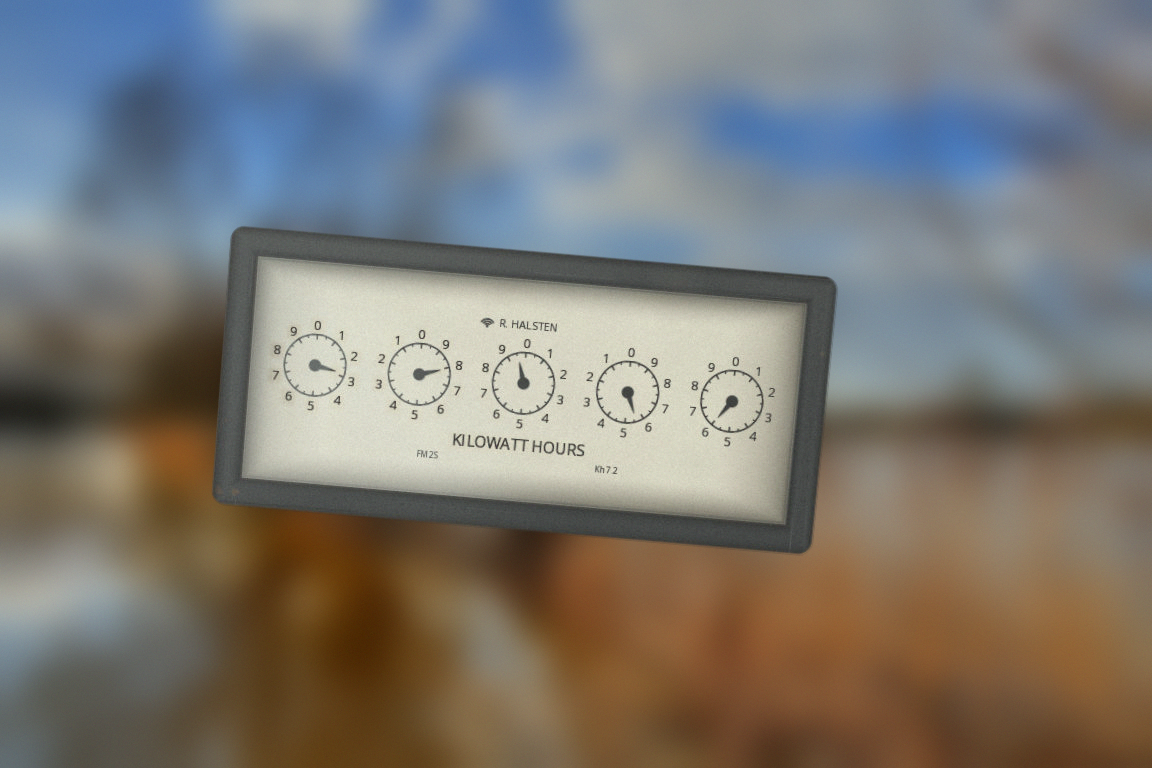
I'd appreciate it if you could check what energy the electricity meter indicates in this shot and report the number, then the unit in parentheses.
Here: 27956 (kWh)
